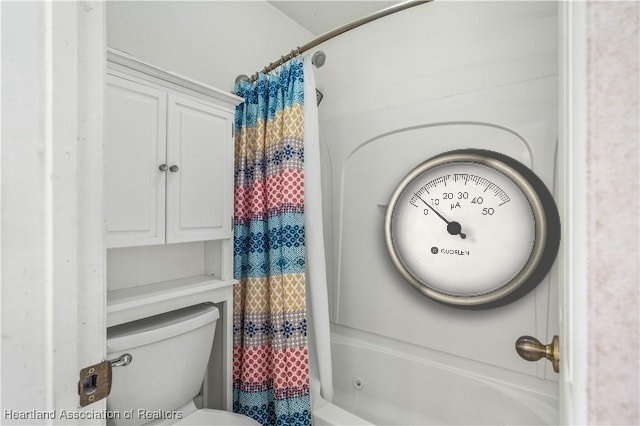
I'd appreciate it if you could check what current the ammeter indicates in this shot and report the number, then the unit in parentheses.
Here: 5 (µA)
